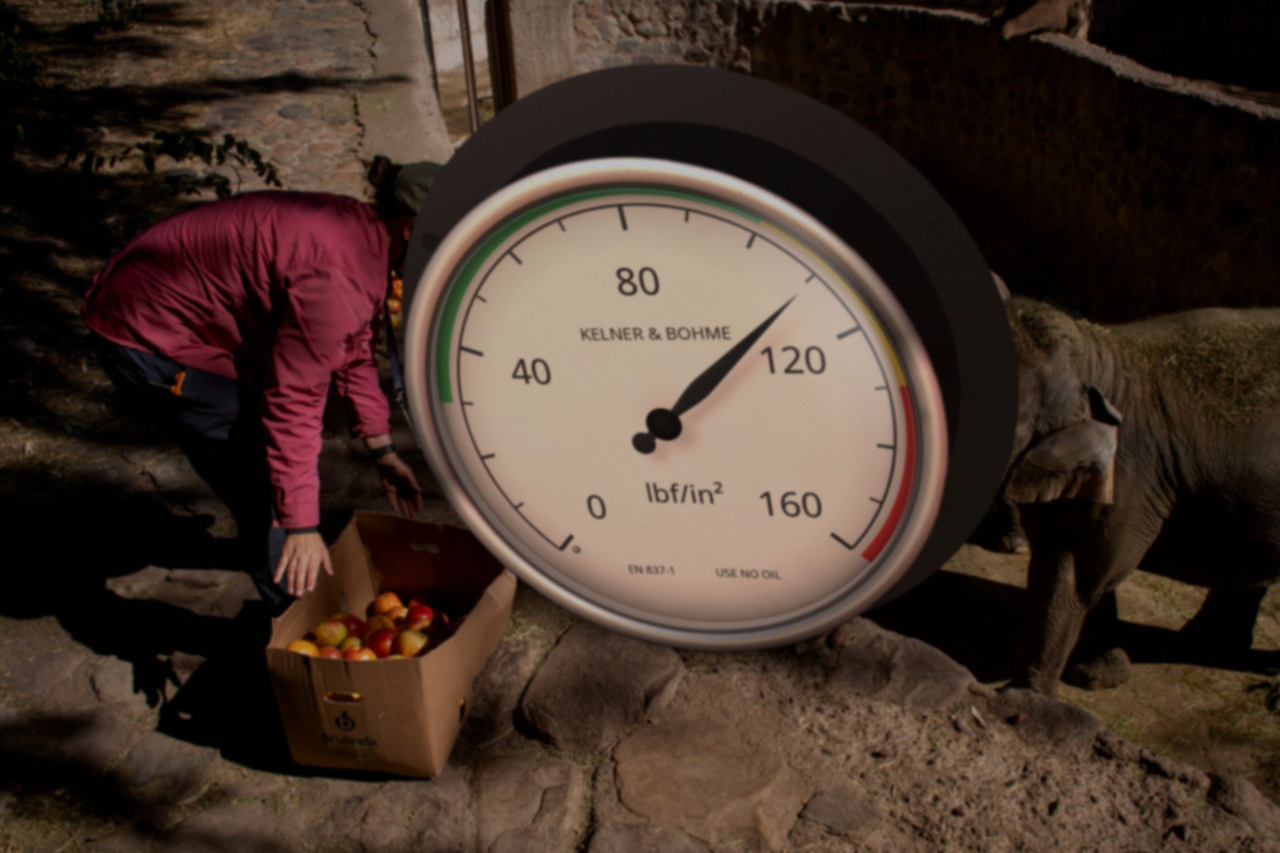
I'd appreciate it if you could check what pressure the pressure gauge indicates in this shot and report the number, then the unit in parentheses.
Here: 110 (psi)
